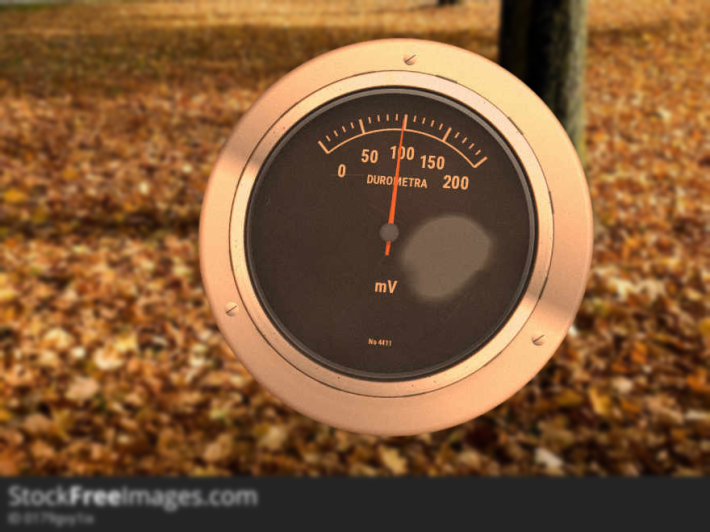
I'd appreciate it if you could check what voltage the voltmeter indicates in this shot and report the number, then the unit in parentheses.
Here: 100 (mV)
